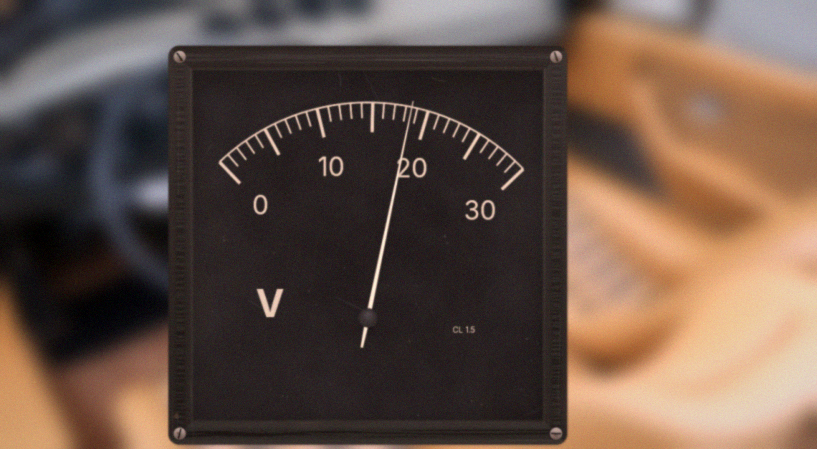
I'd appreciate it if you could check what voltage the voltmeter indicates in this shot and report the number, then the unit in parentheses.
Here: 18.5 (V)
